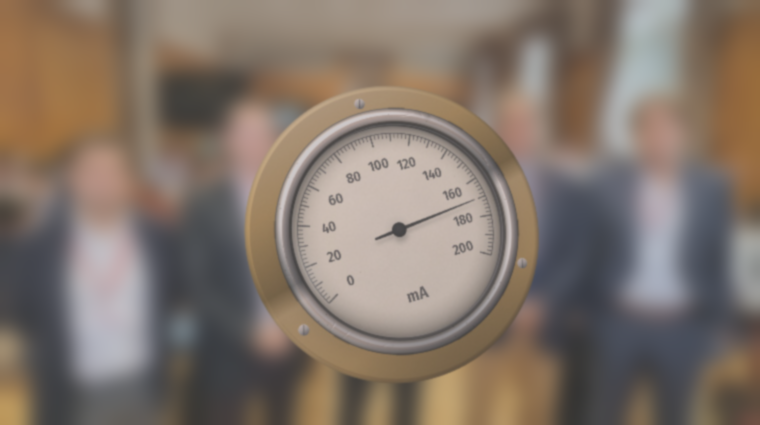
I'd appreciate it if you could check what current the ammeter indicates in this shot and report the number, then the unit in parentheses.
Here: 170 (mA)
